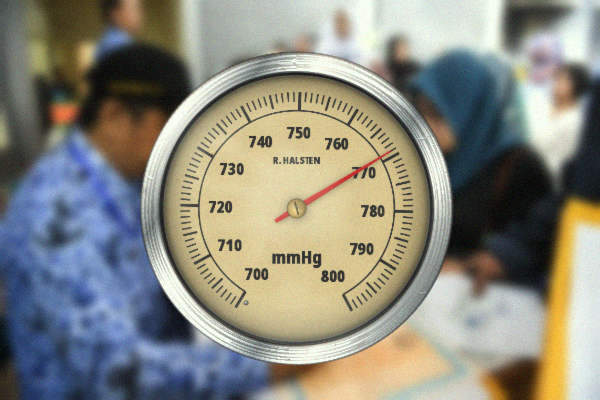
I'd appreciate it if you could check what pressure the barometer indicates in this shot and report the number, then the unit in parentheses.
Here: 769 (mmHg)
